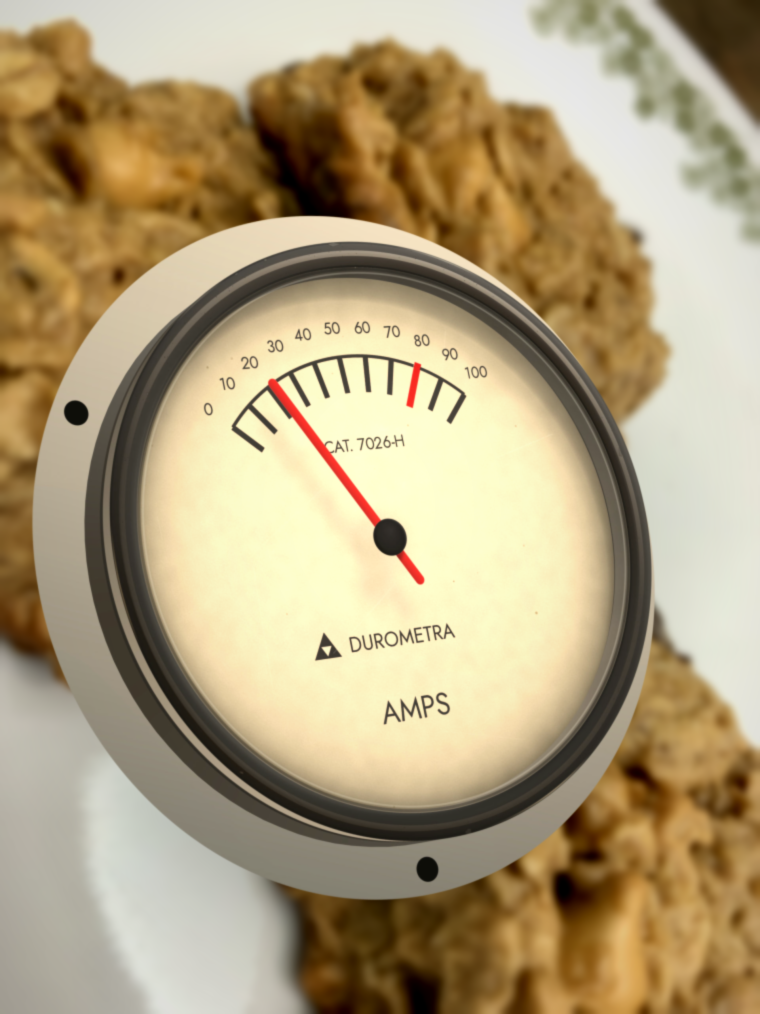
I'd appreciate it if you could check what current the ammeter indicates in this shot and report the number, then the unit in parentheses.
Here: 20 (A)
